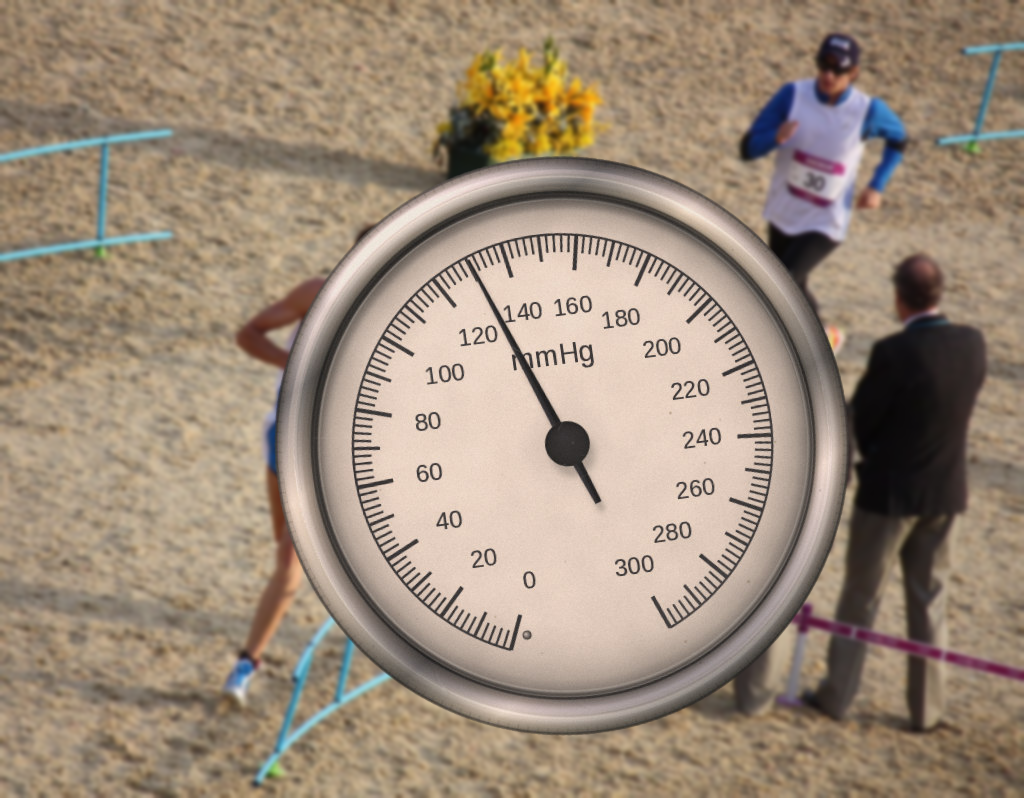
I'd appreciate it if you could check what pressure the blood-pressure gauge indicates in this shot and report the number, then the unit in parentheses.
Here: 130 (mmHg)
